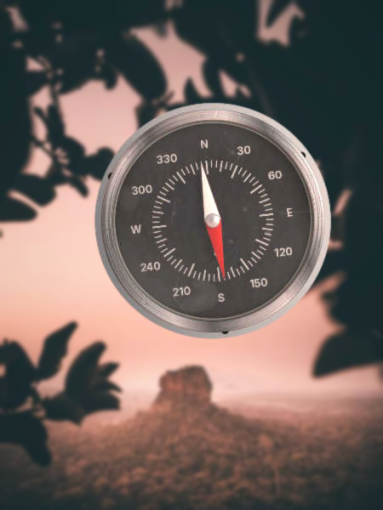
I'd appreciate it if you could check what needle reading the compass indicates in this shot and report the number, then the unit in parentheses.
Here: 175 (°)
